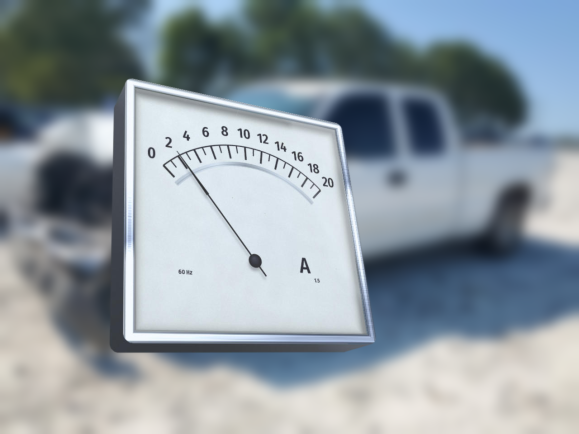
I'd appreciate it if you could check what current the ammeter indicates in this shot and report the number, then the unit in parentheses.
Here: 2 (A)
